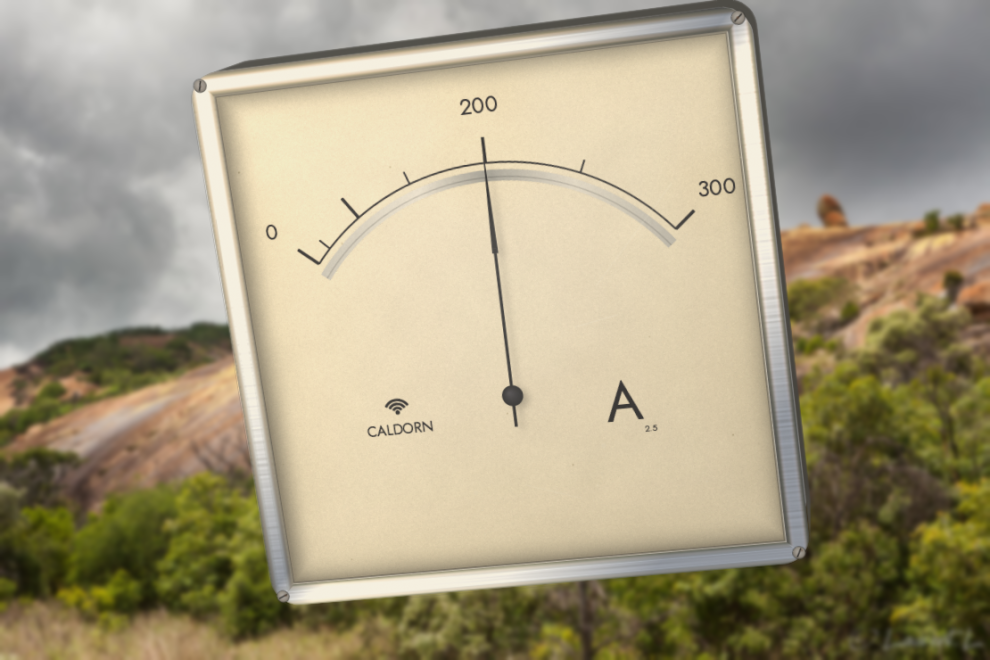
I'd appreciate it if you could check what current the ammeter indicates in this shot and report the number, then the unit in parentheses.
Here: 200 (A)
